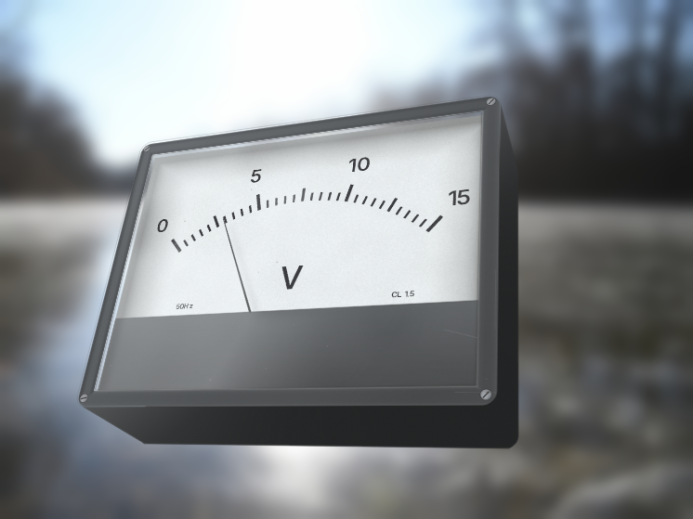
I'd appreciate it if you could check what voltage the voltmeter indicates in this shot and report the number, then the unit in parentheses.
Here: 3 (V)
